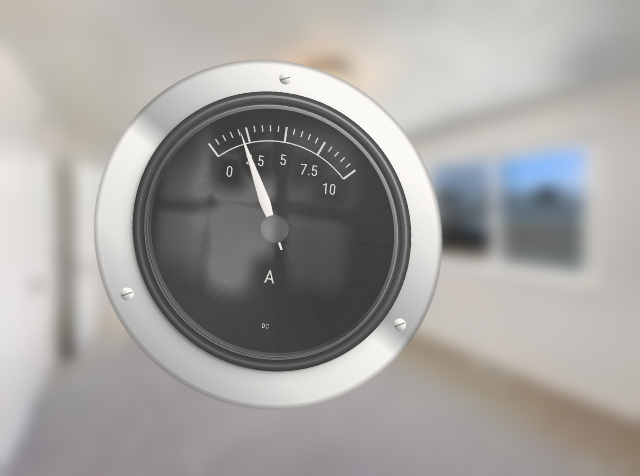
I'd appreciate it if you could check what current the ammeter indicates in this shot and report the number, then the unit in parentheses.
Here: 2 (A)
